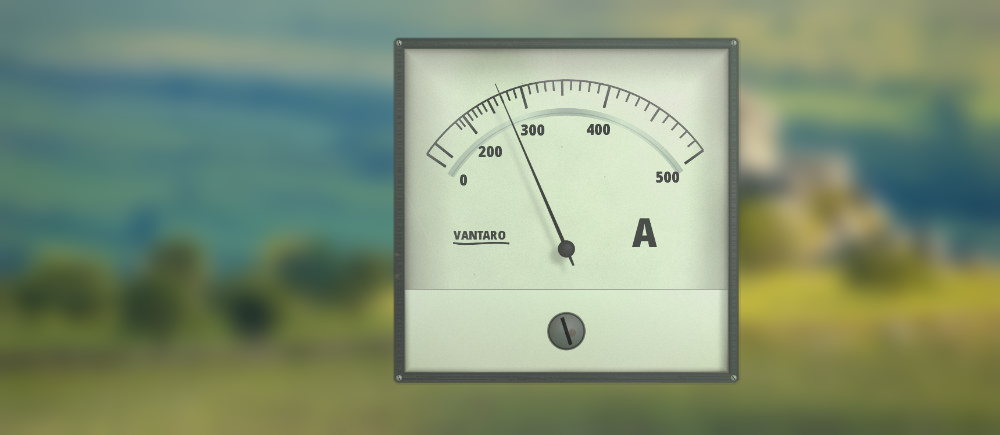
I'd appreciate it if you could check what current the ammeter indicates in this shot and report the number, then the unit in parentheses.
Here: 270 (A)
